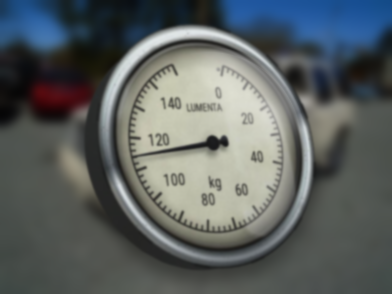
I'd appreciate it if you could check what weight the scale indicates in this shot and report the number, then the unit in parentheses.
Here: 114 (kg)
